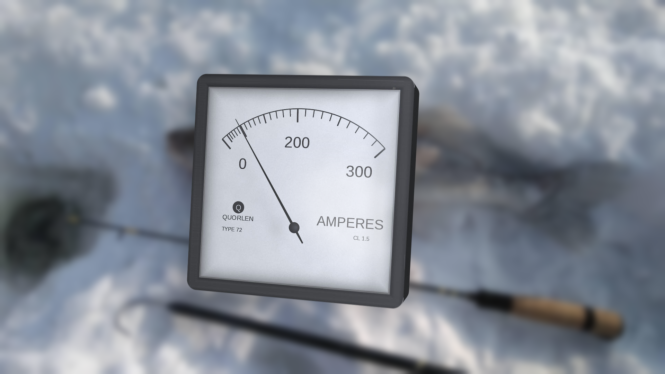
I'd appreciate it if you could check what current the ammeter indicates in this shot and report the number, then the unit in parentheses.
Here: 100 (A)
